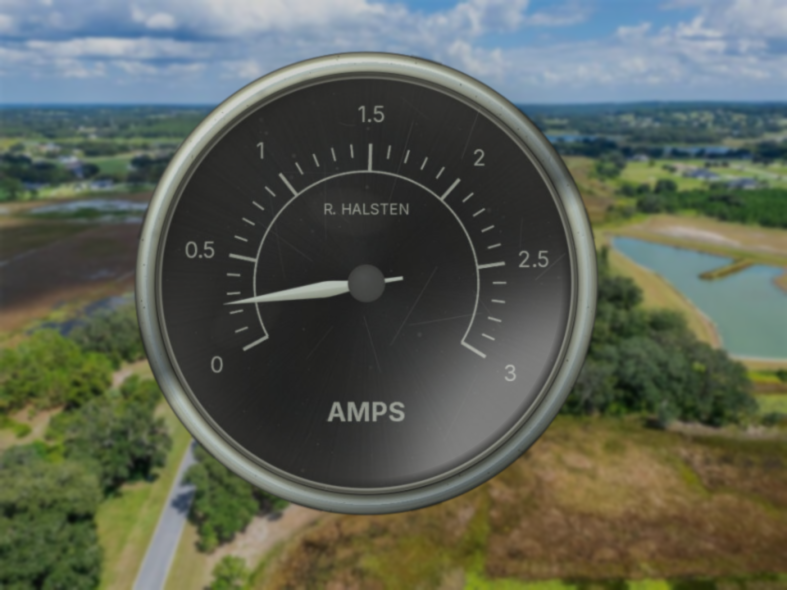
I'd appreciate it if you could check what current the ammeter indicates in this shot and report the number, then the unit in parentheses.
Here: 0.25 (A)
